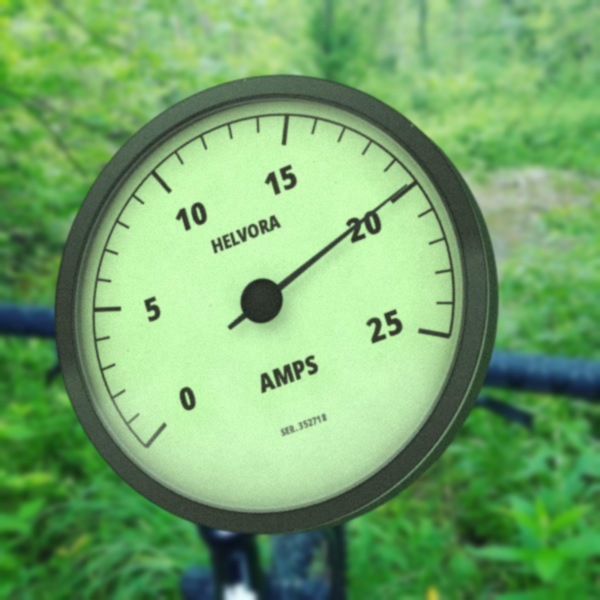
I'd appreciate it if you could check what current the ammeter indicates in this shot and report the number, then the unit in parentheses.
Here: 20 (A)
